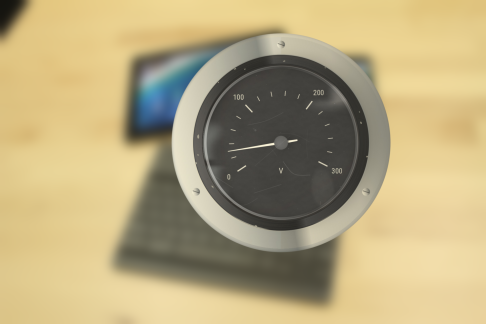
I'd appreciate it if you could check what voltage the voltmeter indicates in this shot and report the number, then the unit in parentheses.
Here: 30 (V)
